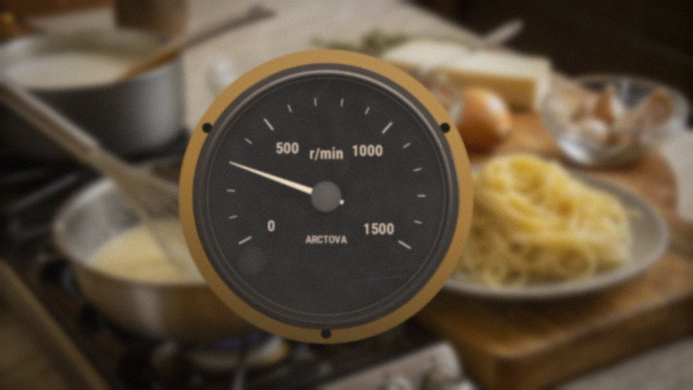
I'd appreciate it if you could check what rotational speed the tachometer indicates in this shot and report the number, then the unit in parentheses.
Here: 300 (rpm)
